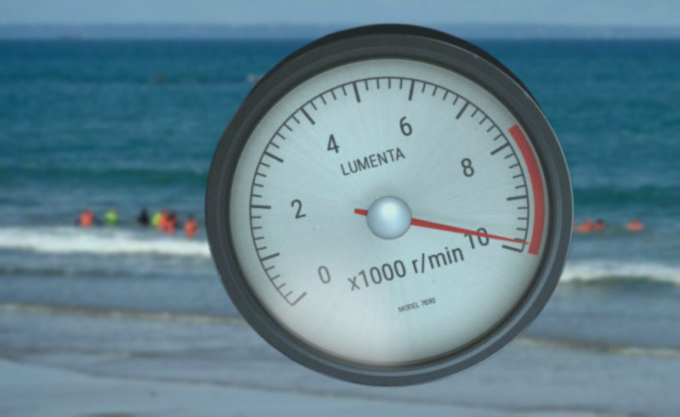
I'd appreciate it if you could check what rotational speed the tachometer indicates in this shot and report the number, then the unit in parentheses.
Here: 9800 (rpm)
